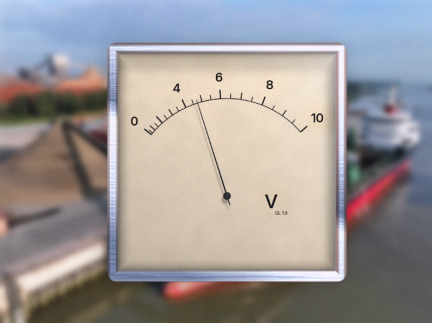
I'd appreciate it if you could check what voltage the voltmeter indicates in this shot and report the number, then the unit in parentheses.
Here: 4.75 (V)
